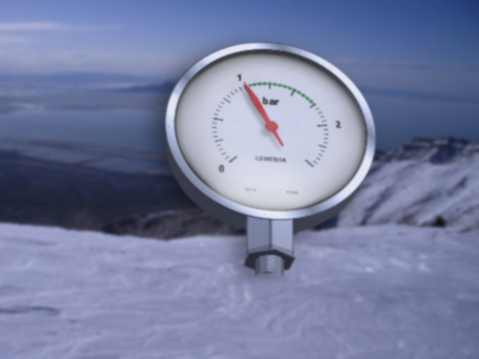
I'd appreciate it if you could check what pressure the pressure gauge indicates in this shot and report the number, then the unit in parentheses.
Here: 1 (bar)
